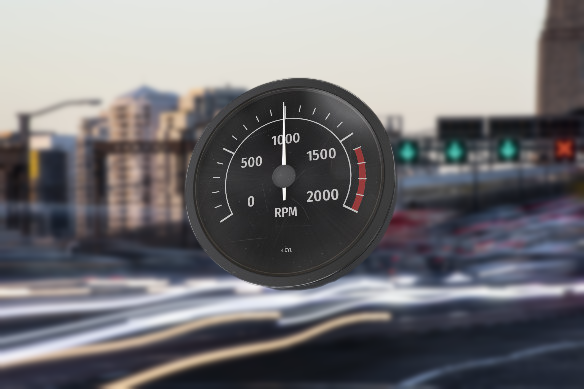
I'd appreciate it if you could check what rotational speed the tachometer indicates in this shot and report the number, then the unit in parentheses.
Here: 1000 (rpm)
